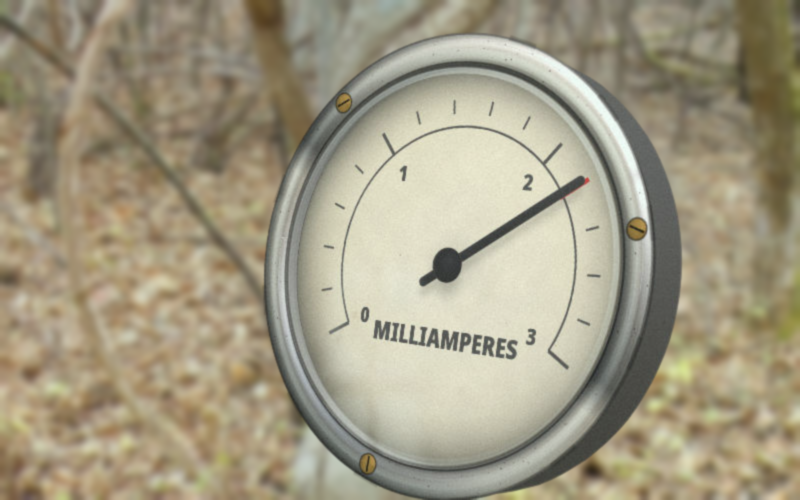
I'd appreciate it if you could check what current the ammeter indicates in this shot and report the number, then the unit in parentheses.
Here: 2.2 (mA)
